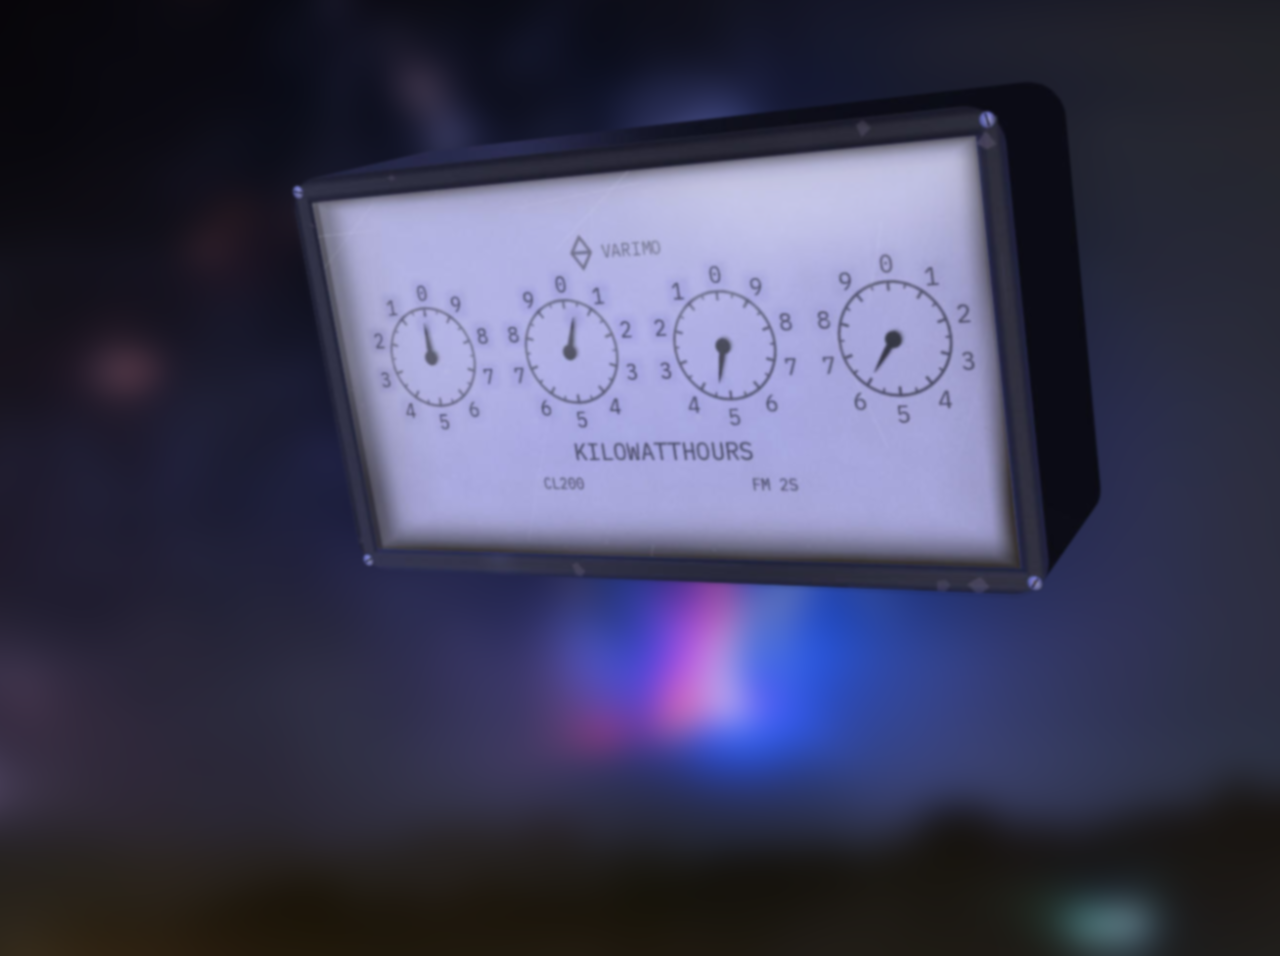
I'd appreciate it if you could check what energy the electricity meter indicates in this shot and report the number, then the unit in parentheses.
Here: 46 (kWh)
